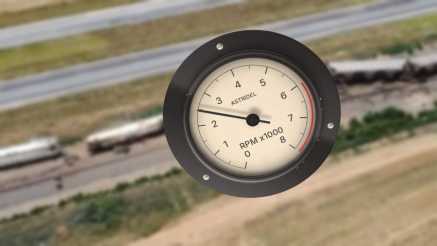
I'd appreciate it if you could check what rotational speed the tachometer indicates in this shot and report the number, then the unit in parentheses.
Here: 2500 (rpm)
